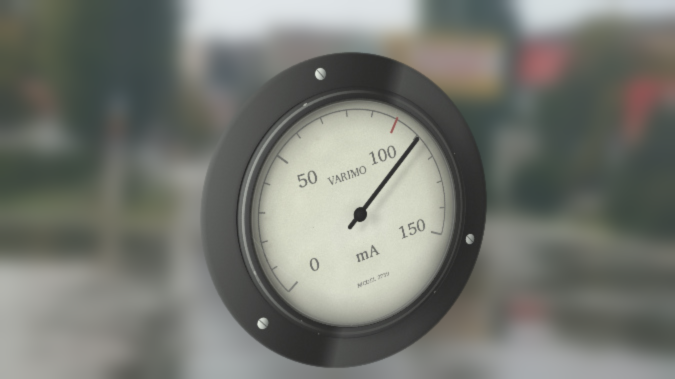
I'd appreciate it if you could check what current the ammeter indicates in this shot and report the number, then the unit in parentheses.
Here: 110 (mA)
